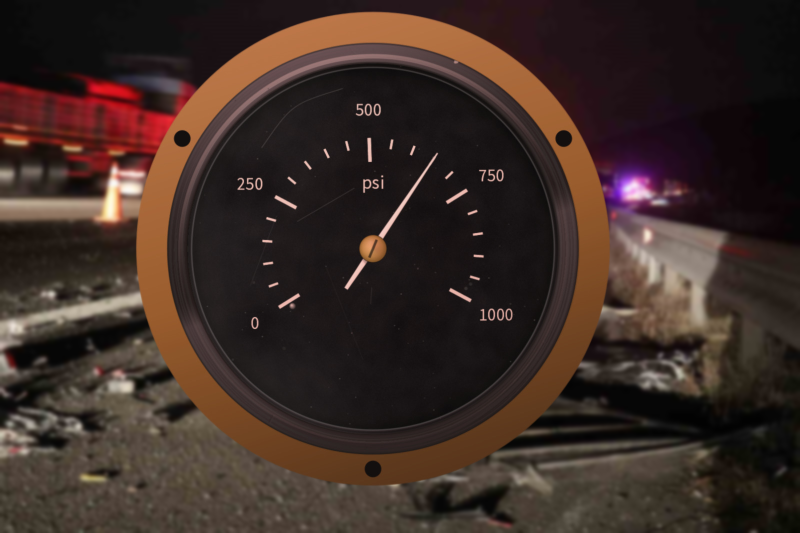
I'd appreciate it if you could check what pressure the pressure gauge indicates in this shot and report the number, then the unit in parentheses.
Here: 650 (psi)
